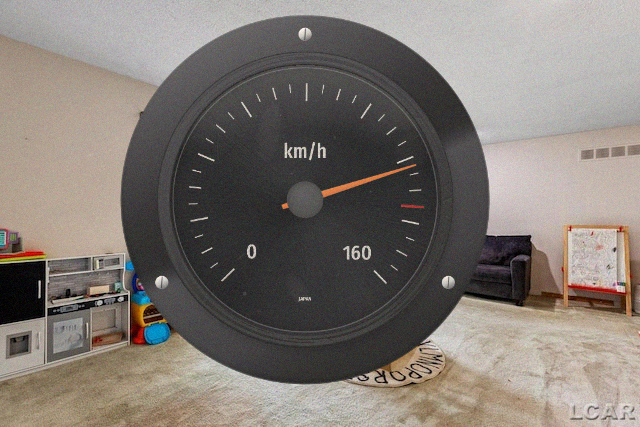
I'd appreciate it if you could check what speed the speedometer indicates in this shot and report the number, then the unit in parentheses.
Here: 122.5 (km/h)
